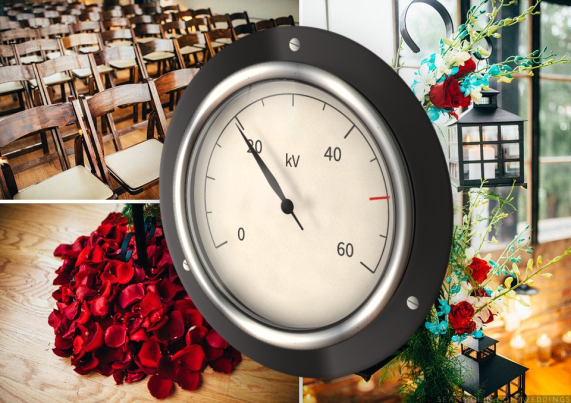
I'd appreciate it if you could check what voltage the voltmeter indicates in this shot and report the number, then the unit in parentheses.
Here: 20 (kV)
